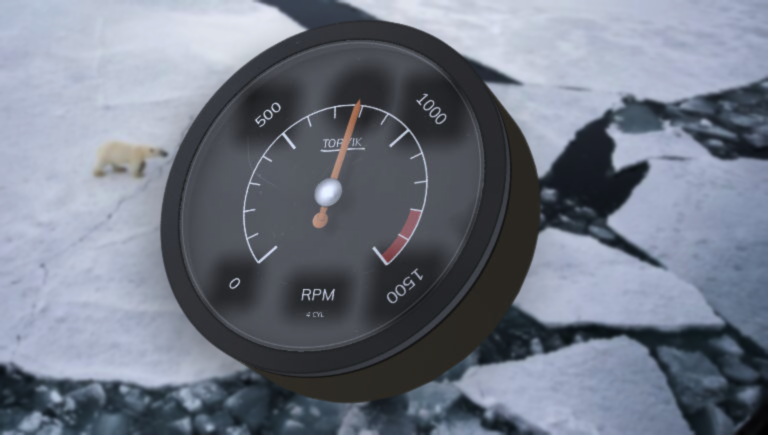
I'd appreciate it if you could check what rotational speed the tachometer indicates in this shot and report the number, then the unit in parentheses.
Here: 800 (rpm)
